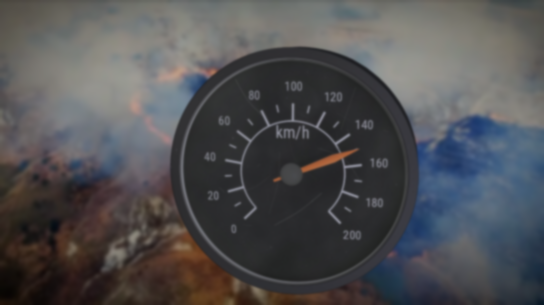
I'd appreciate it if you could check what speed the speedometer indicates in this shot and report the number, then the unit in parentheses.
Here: 150 (km/h)
